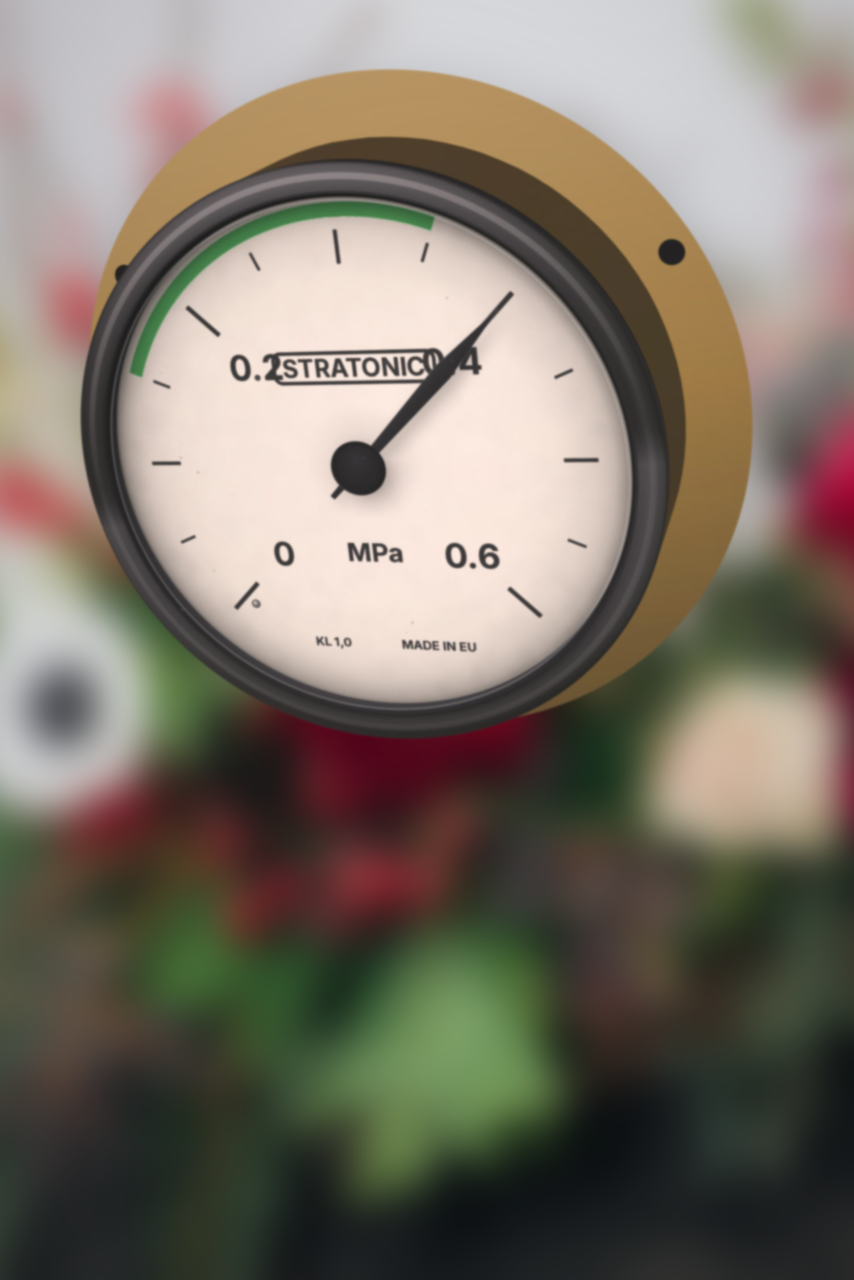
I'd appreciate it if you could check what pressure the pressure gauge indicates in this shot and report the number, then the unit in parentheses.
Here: 0.4 (MPa)
